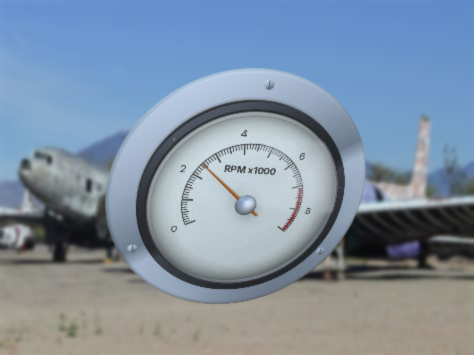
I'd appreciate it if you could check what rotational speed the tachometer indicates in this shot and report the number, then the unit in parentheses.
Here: 2500 (rpm)
